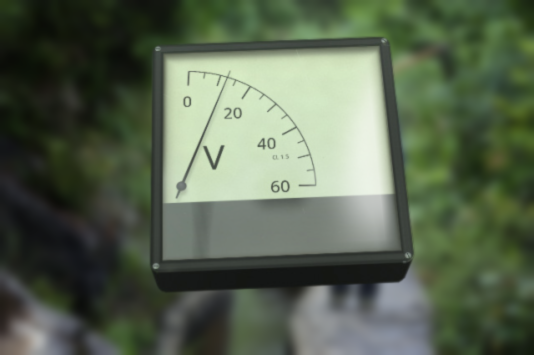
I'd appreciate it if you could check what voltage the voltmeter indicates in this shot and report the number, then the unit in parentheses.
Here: 12.5 (V)
